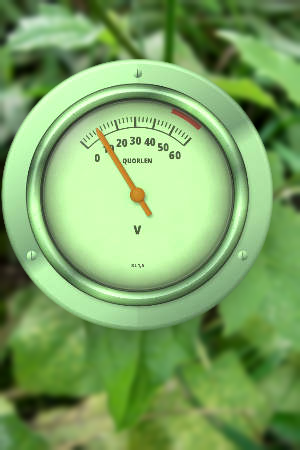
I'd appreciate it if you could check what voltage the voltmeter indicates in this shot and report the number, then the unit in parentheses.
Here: 10 (V)
